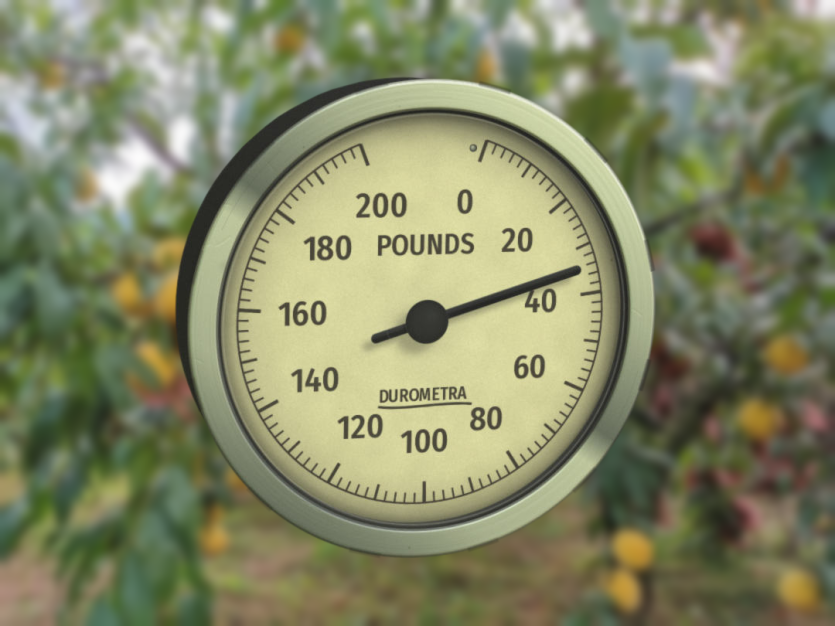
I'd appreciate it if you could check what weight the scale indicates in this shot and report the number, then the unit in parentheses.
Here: 34 (lb)
